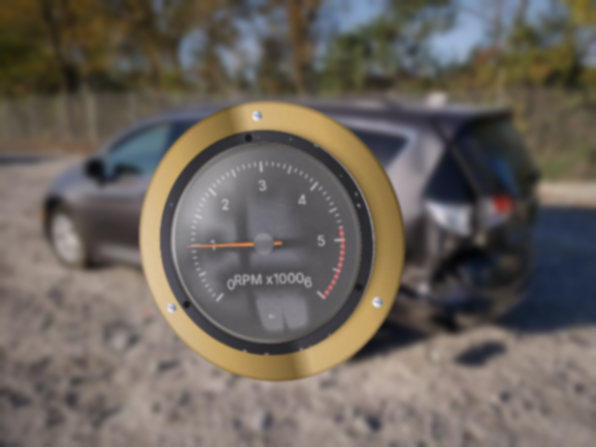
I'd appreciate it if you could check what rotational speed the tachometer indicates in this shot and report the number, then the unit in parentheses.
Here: 1000 (rpm)
